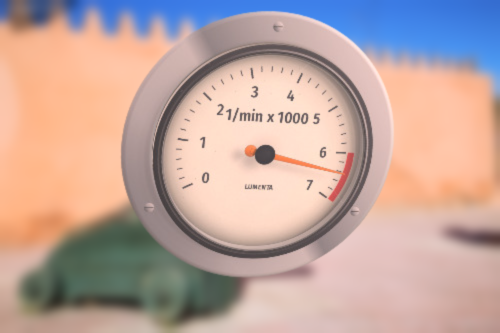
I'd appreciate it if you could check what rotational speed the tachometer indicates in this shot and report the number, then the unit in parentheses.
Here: 6400 (rpm)
